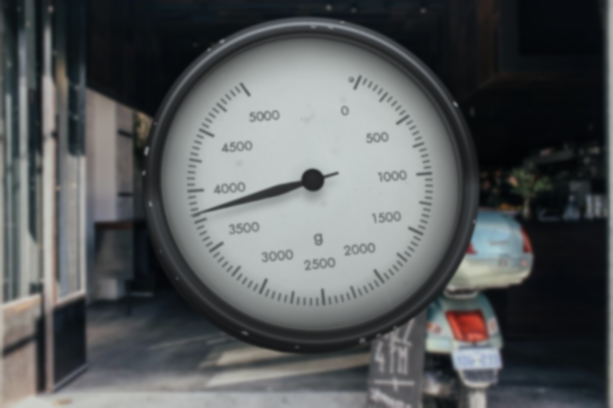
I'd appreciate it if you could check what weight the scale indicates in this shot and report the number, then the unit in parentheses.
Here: 3800 (g)
